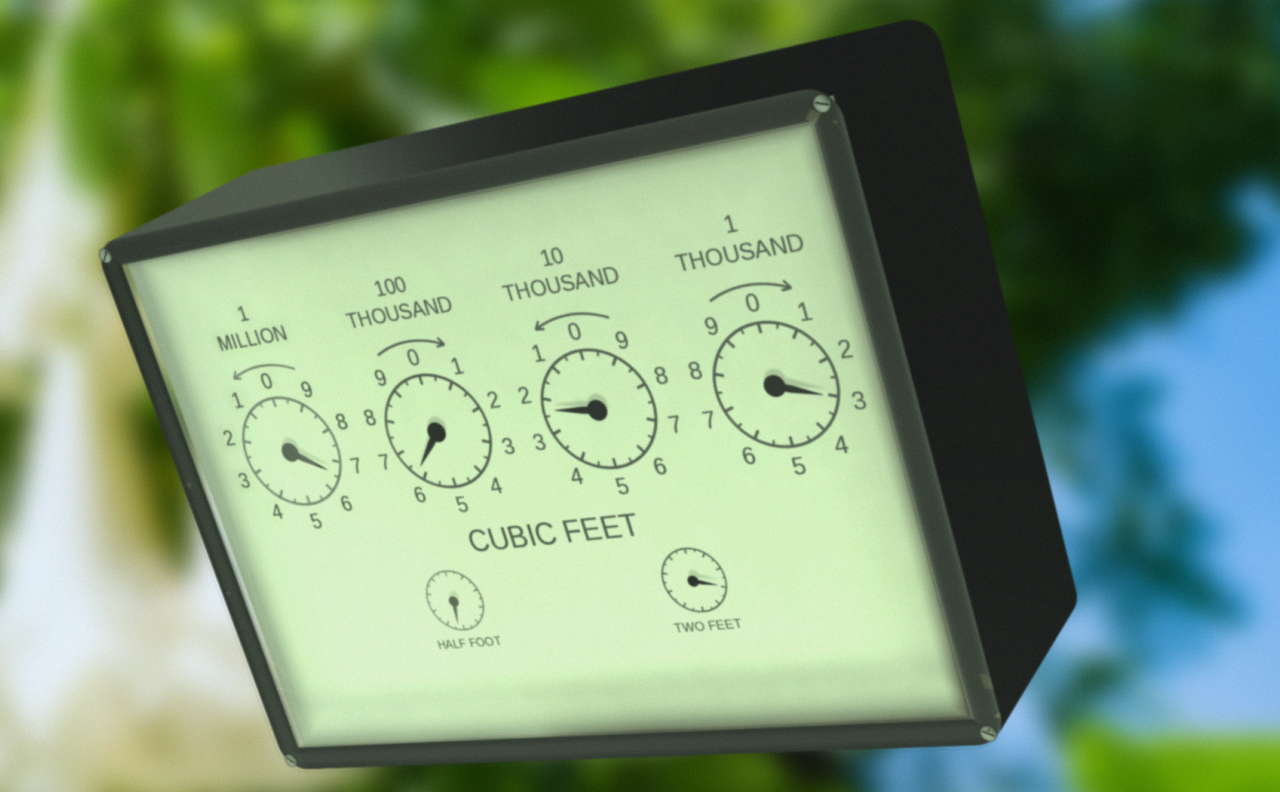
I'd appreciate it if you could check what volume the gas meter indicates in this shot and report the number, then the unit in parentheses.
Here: 662300 (ft³)
